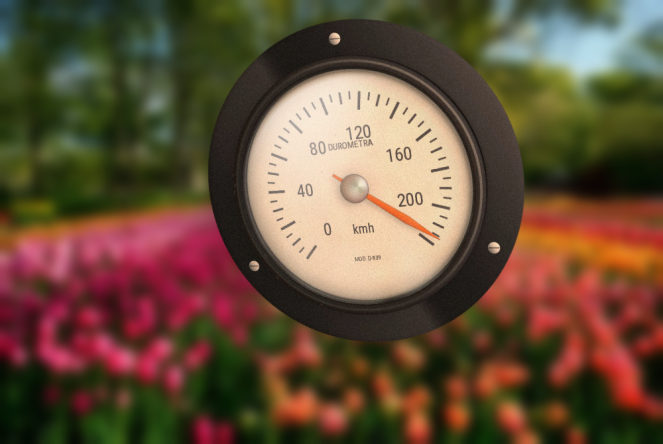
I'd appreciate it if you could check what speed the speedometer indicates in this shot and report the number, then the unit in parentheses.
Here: 215 (km/h)
